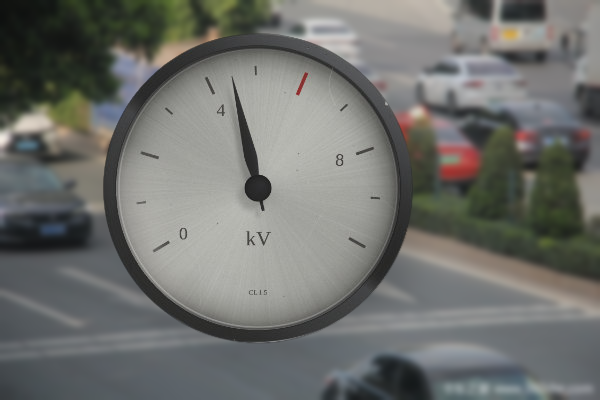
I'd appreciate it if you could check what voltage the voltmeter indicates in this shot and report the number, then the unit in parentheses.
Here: 4.5 (kV)
